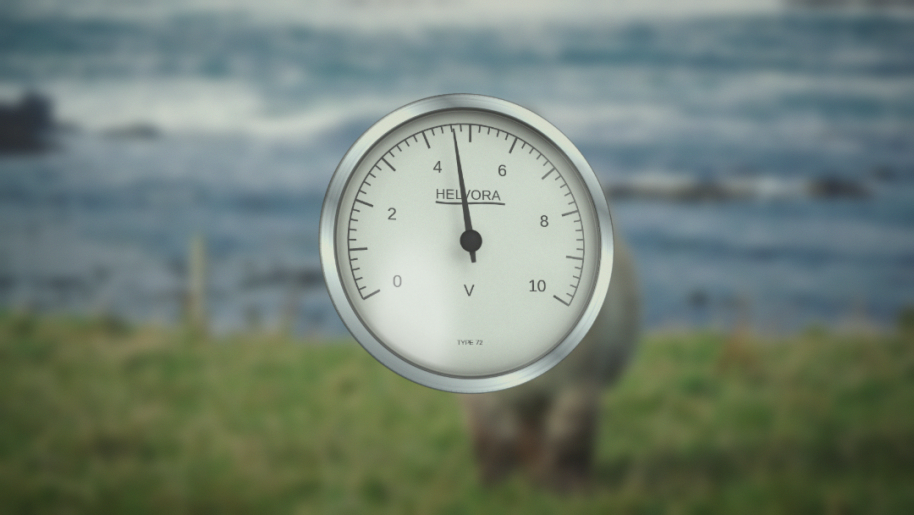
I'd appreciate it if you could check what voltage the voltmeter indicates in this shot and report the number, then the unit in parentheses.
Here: 4.6 (V)
